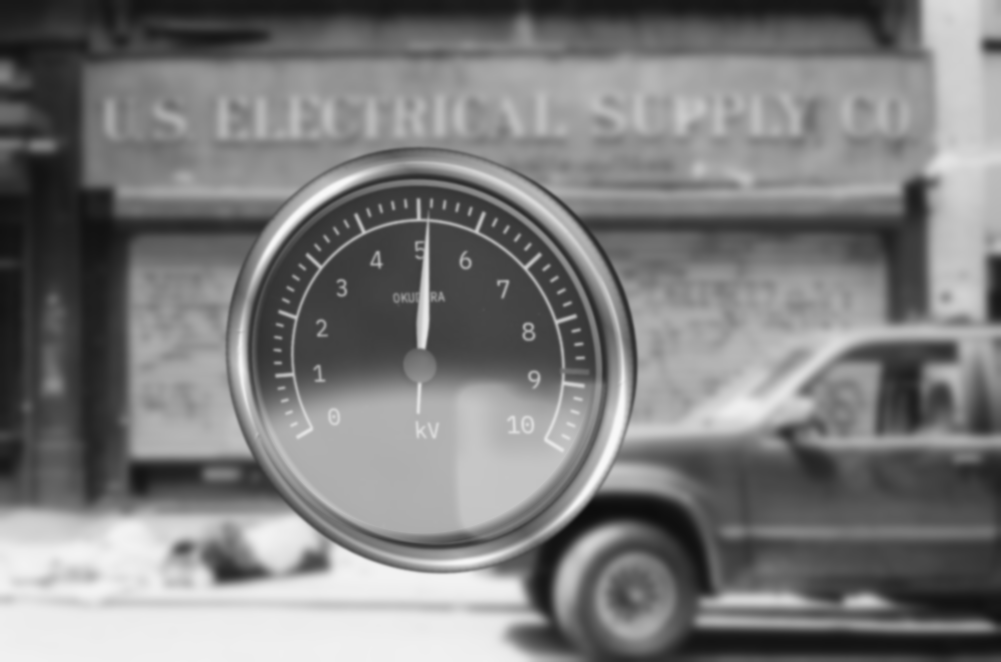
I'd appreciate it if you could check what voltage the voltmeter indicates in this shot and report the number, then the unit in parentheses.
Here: 5.2 (kV)
